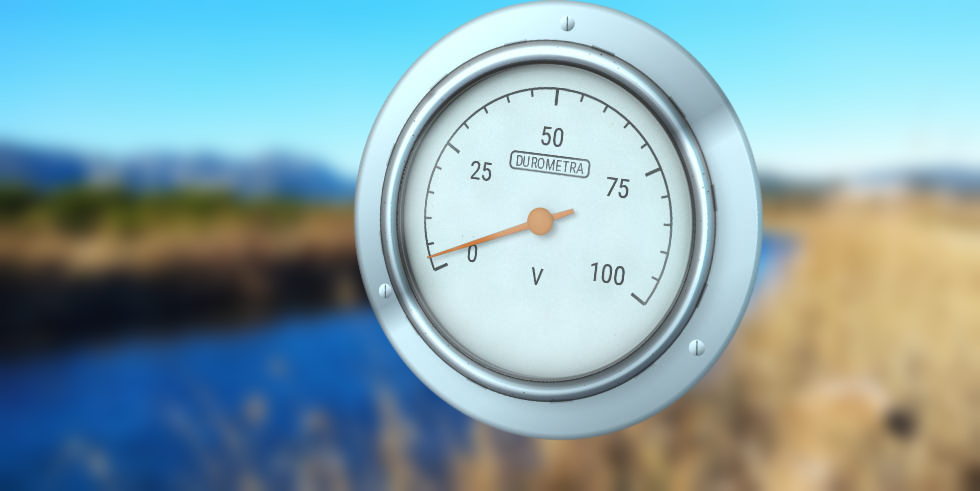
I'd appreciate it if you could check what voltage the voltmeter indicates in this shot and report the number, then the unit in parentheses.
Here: 2.5 (V)
